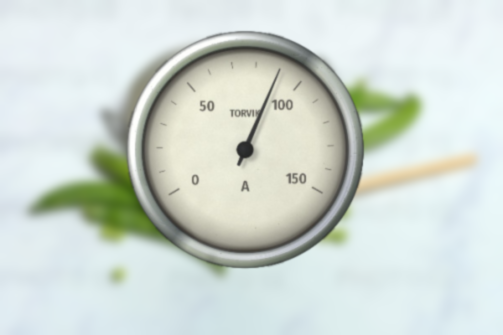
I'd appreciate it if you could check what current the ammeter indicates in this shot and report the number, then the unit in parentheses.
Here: 90 (A)
